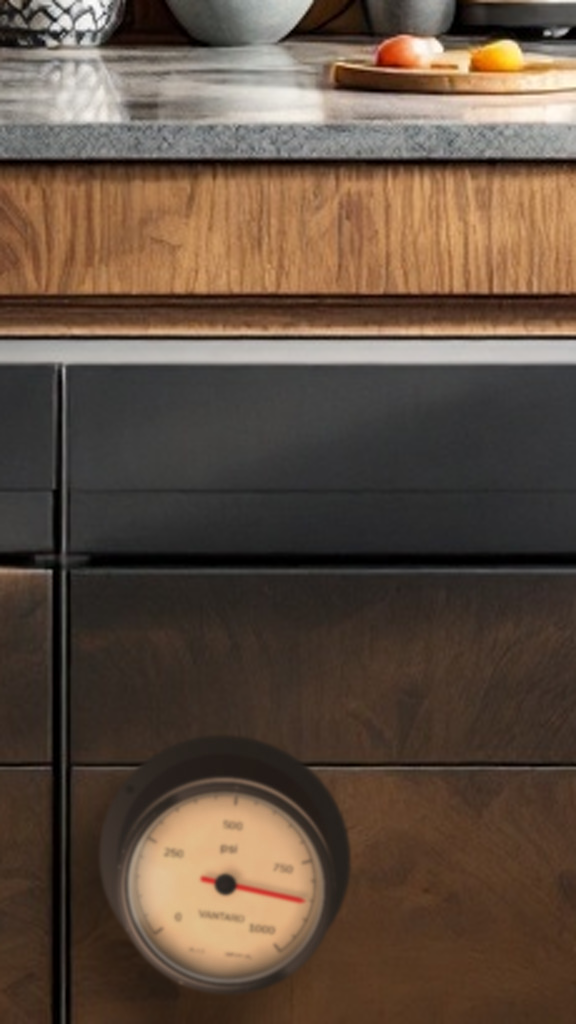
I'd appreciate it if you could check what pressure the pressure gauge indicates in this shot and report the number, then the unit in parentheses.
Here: 850 (psi)
